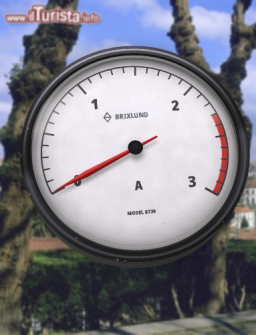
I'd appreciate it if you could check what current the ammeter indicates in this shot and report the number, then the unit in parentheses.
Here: 0 (A)
